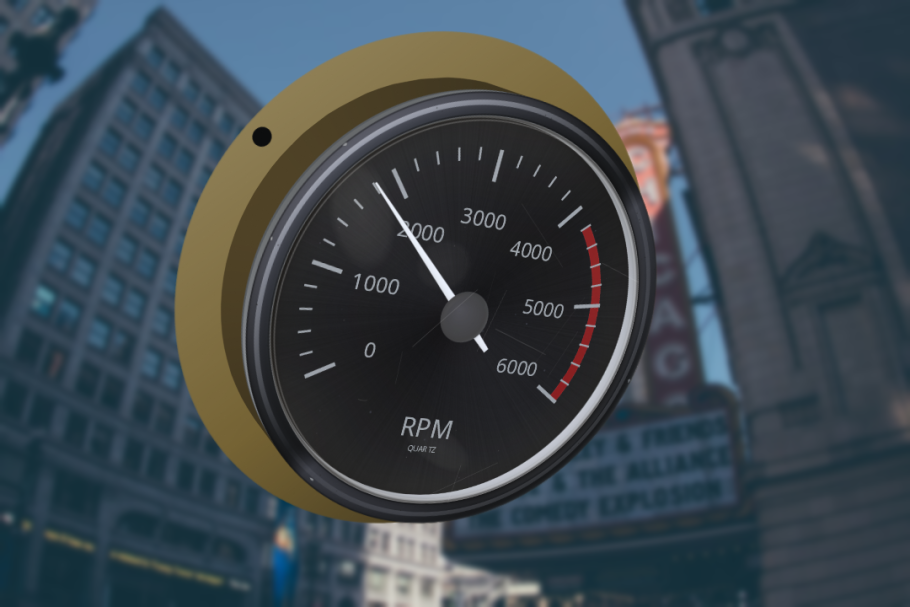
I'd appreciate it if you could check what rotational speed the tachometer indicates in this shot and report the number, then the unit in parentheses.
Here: 1800 (rpm)
